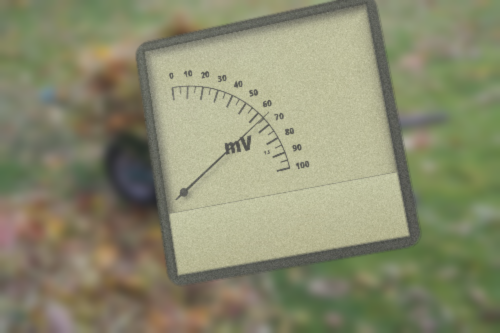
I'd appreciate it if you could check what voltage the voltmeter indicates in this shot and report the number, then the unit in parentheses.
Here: 65 (mV)
